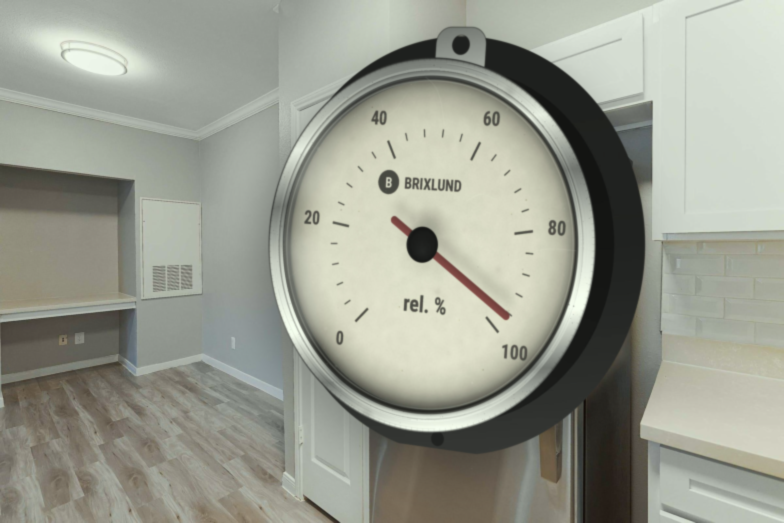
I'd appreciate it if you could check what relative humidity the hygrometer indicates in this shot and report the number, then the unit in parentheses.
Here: 96 (%)
